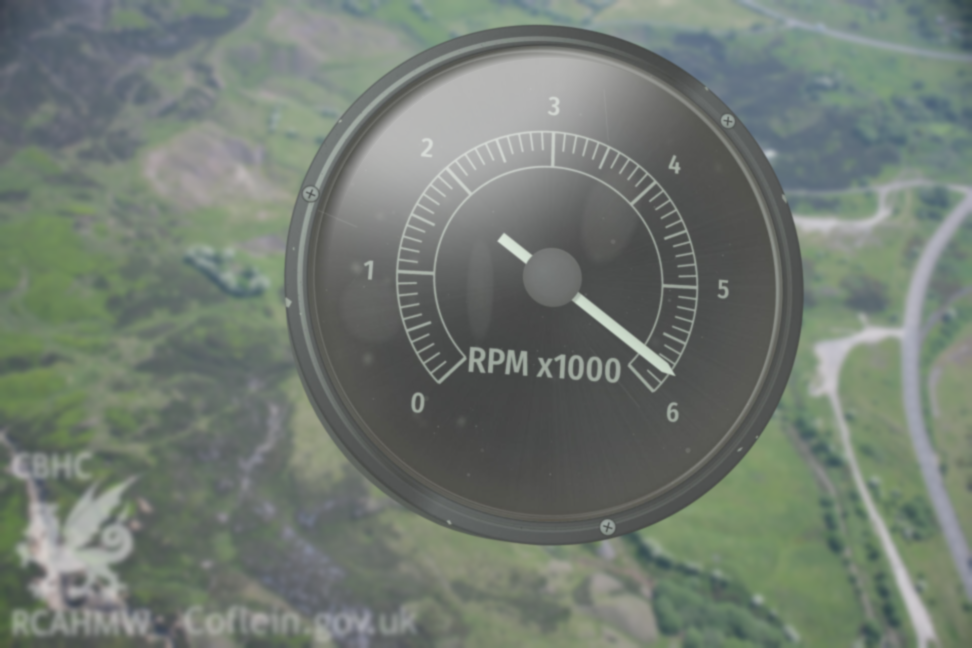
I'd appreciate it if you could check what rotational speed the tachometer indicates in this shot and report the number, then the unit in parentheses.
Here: 5800 (rpm)
